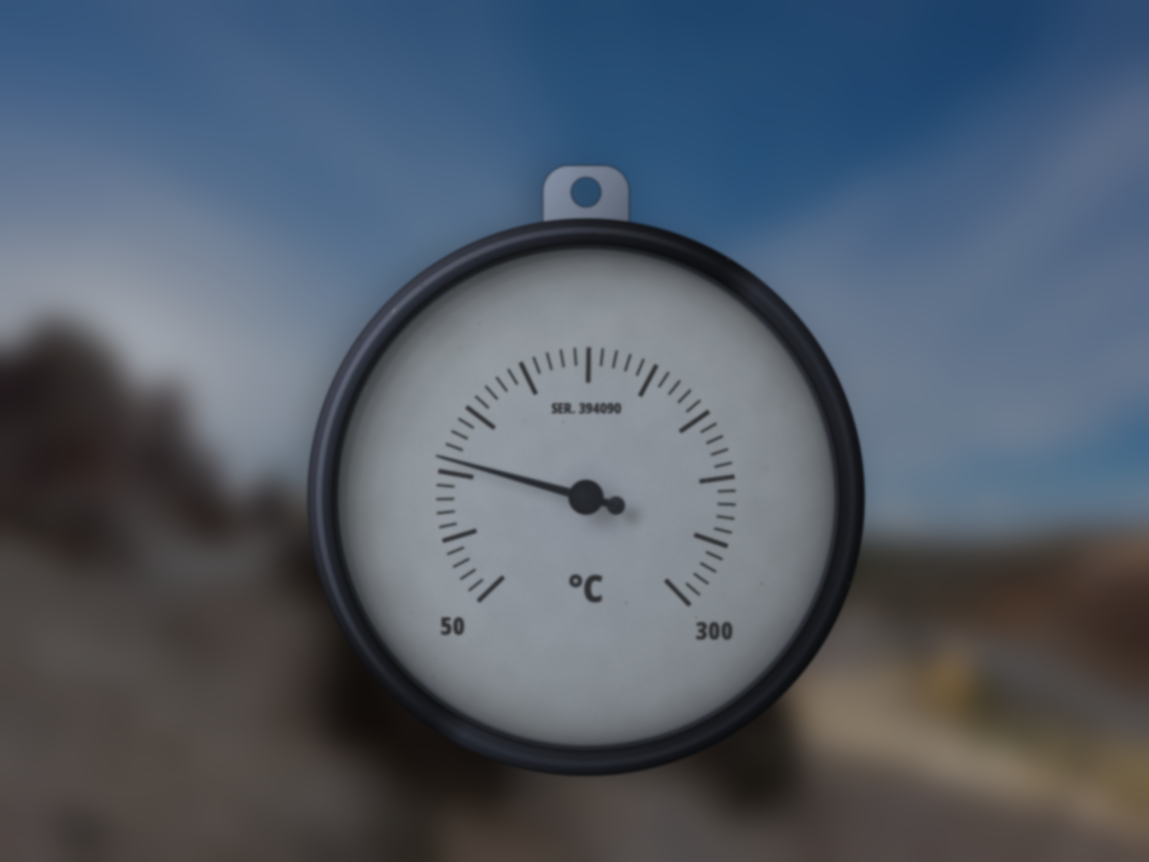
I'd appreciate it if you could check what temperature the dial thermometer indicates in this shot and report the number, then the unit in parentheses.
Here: 105 (°C)
